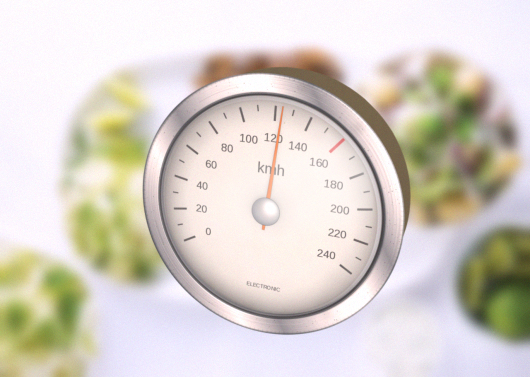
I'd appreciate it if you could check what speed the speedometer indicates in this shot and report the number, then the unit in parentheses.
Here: 125 (km/h)
